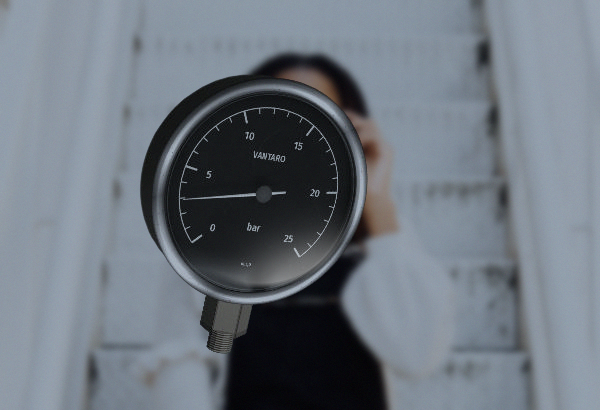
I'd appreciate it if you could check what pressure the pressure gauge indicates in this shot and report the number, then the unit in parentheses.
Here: 3 (bar)
